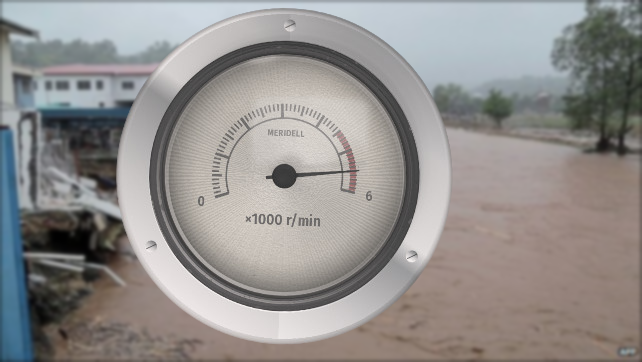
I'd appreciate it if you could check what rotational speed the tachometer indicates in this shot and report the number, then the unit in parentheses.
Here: 5500 (rpm)
